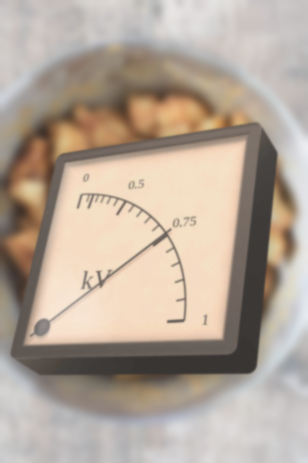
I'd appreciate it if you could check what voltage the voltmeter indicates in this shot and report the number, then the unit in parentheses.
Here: 0.75 (kV)
